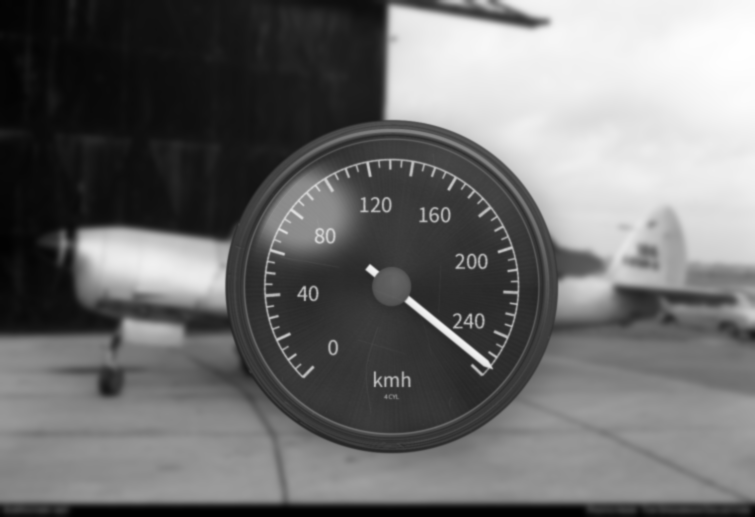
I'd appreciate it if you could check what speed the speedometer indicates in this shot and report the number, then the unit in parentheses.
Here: 255 (km/h)
